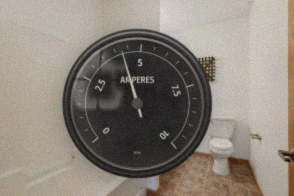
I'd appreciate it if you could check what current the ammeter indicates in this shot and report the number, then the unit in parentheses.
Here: 4.25 (A)
